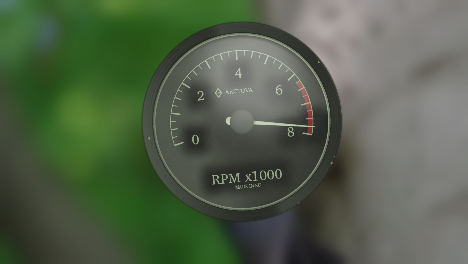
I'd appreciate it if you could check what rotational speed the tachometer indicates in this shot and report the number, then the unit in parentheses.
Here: 7750 (rpm)
